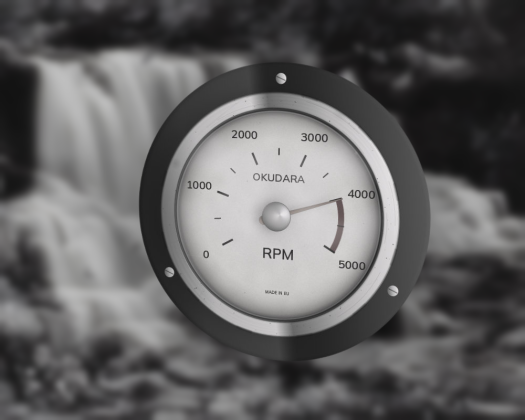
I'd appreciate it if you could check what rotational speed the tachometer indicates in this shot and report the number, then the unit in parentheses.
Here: 4000 (rpm)
